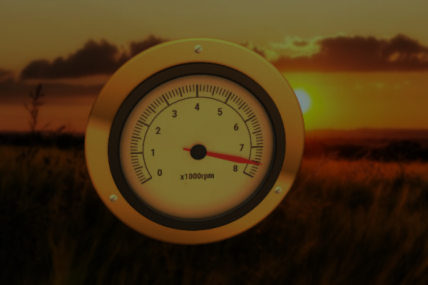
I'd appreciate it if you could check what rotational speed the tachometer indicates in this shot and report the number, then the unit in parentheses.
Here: 7500 (rpm)
